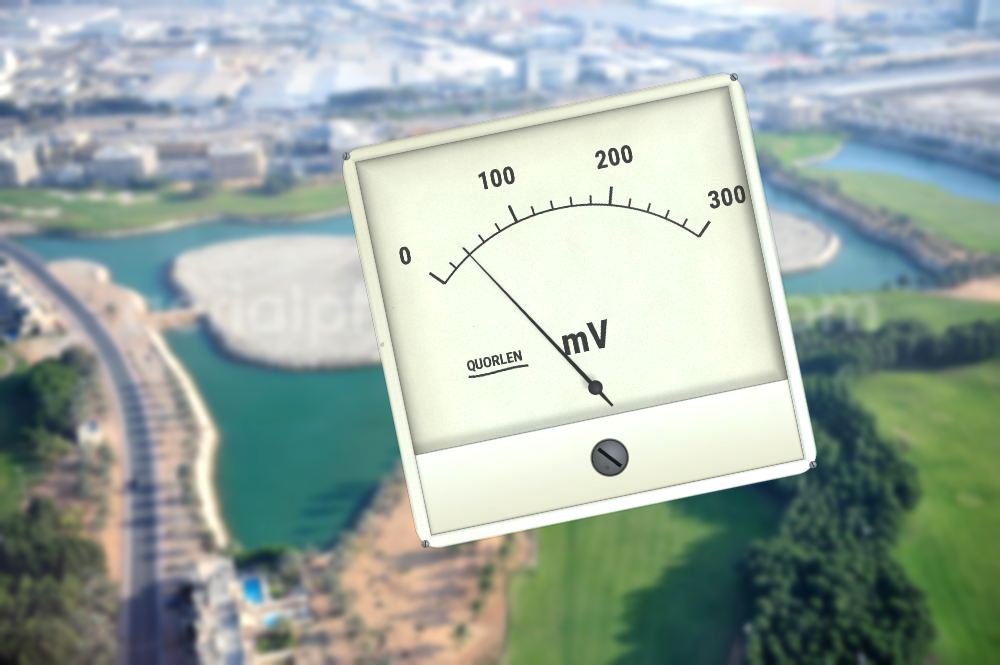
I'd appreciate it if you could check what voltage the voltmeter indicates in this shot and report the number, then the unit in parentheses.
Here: 40 (mV)
